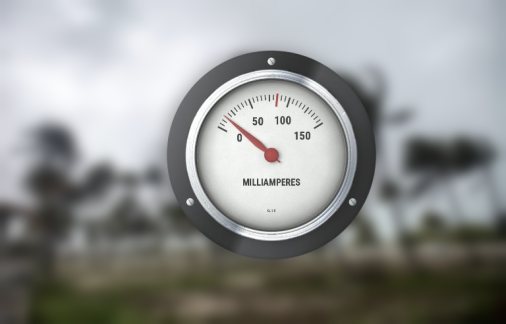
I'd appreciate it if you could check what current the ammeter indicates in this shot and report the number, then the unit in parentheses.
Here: 15 (mA)
